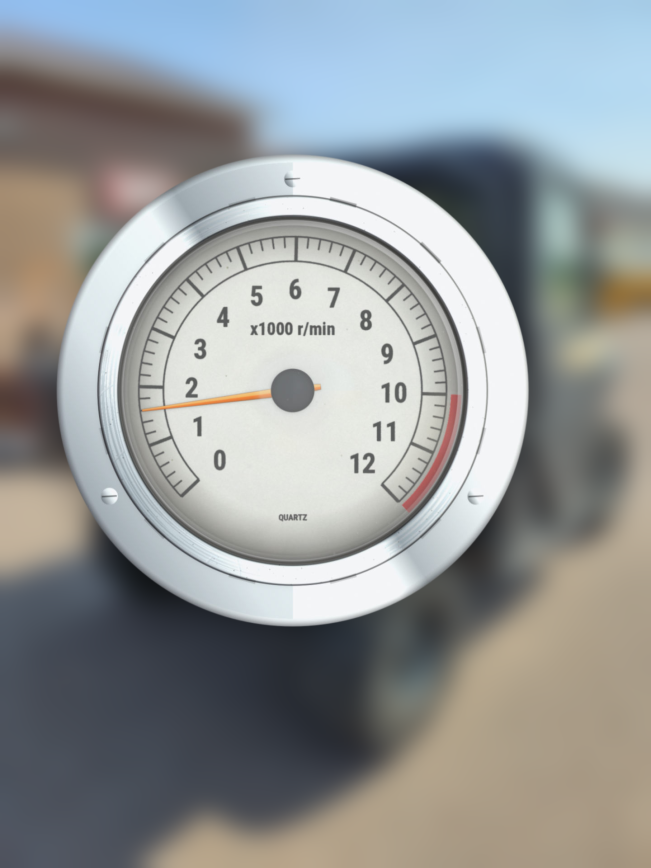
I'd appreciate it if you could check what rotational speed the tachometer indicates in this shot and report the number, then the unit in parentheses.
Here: 1600 (rpm)
